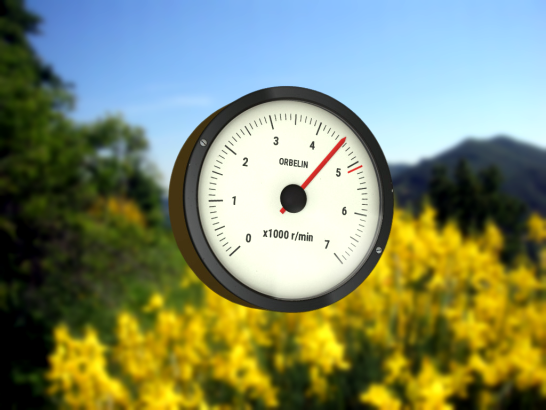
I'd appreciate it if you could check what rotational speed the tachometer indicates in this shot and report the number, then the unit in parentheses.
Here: 4500 (rpm)
